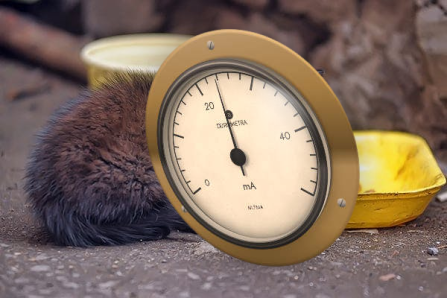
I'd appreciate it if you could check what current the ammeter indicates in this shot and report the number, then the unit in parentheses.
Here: 24 (mA)
